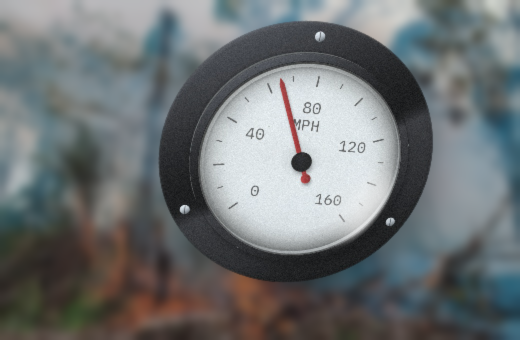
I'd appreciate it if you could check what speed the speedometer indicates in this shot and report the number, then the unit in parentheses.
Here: 65 (mph)
